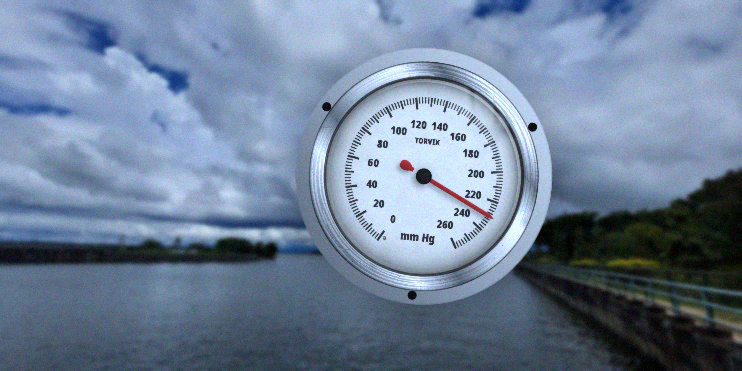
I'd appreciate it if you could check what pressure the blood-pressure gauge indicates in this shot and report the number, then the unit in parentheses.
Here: 230 (mmHg)
